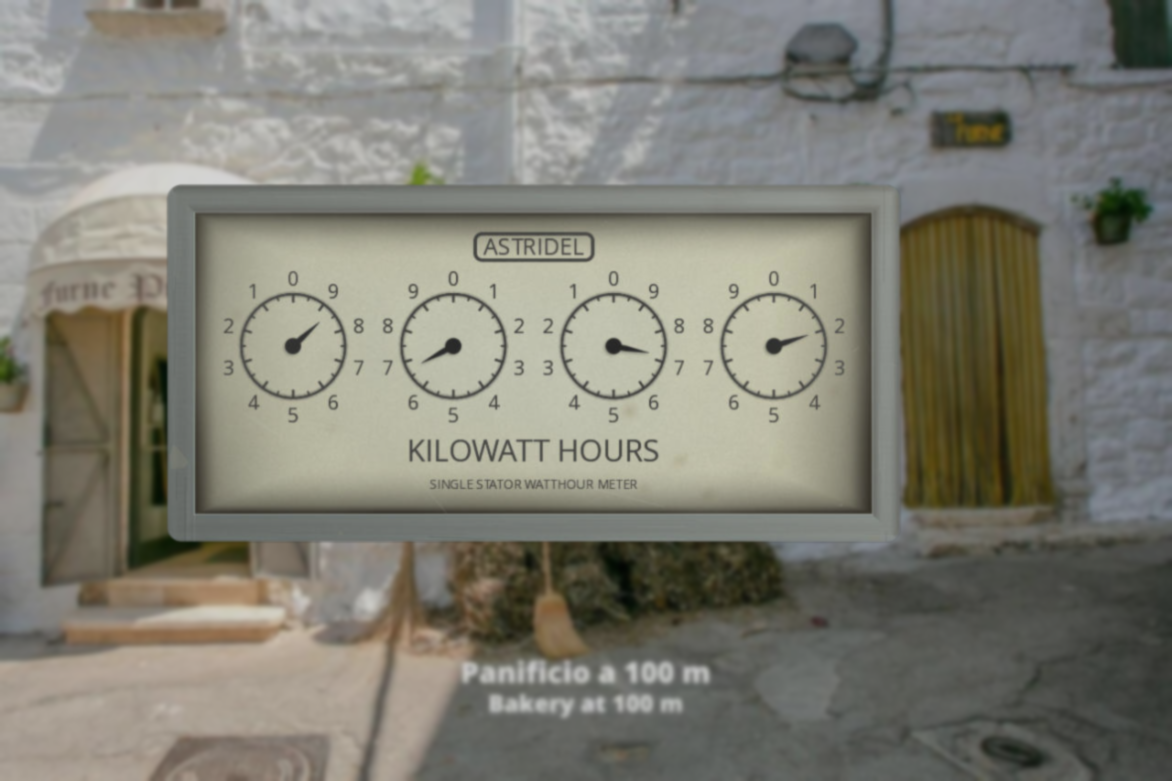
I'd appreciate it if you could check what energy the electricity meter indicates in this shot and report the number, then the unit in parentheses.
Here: 8672 (kWh)
